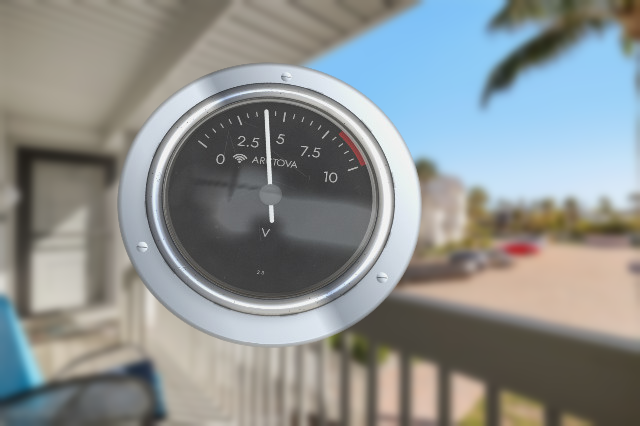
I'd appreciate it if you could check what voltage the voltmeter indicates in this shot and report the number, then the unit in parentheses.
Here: 4 (V)
